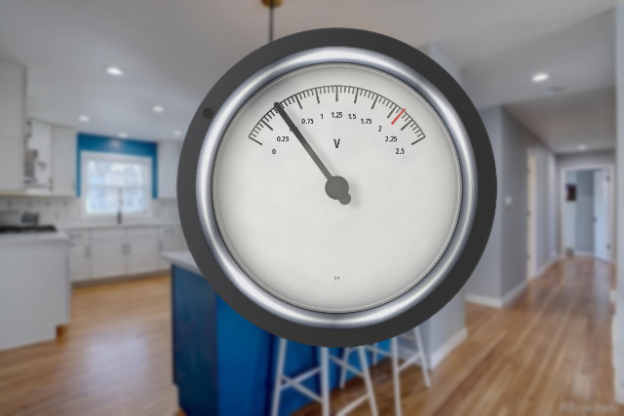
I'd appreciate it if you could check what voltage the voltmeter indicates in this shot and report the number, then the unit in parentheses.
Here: 0.5 (V)
